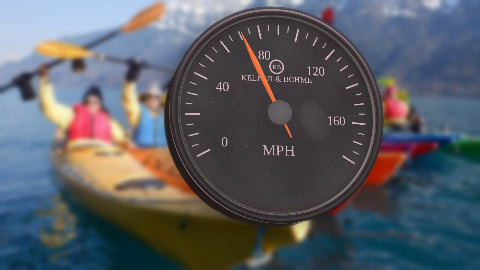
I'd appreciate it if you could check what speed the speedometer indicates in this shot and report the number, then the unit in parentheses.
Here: 70 (mph)
